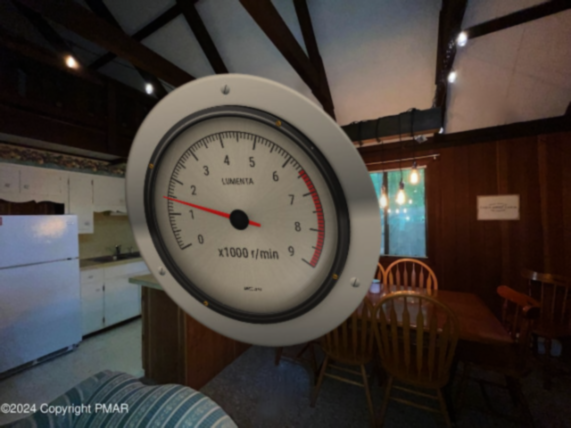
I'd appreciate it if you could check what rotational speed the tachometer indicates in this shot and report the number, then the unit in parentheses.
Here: 1500 (rpm)
